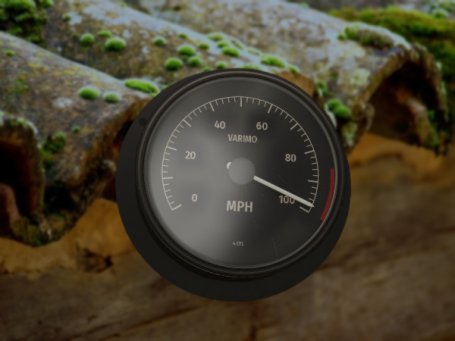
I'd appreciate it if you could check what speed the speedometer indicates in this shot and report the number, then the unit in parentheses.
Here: 98 (mph)
